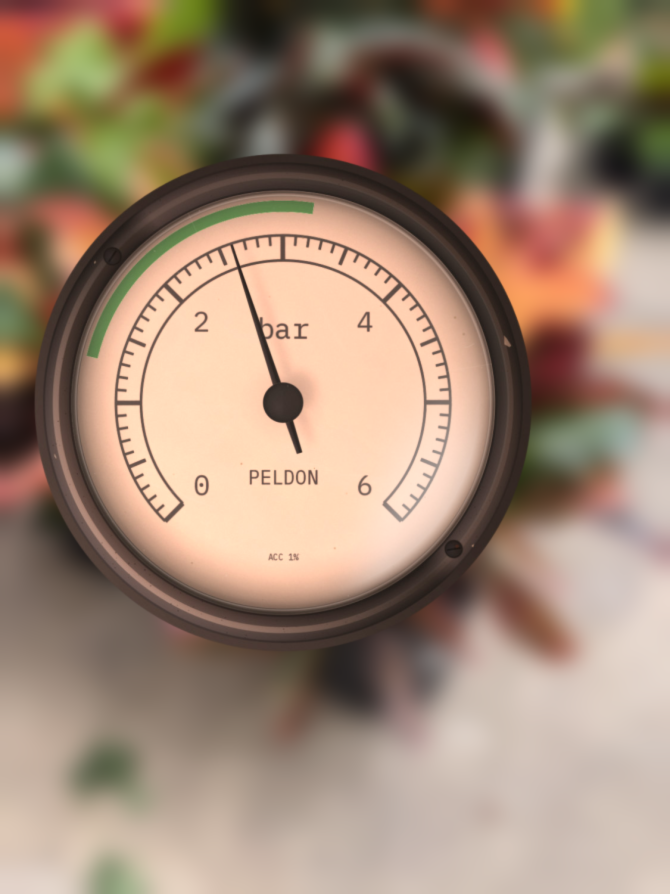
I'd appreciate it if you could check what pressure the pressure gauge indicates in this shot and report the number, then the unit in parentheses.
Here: 2.6 (bar)
